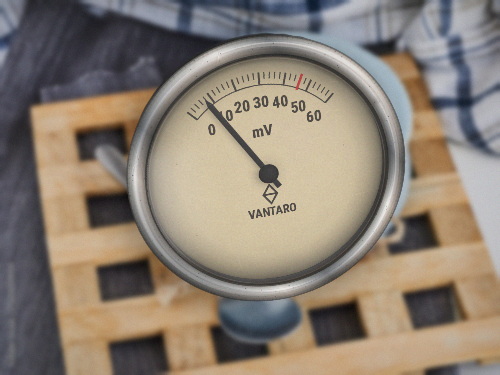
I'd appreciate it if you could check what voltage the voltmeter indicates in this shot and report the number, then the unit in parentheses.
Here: 8 (mV)
